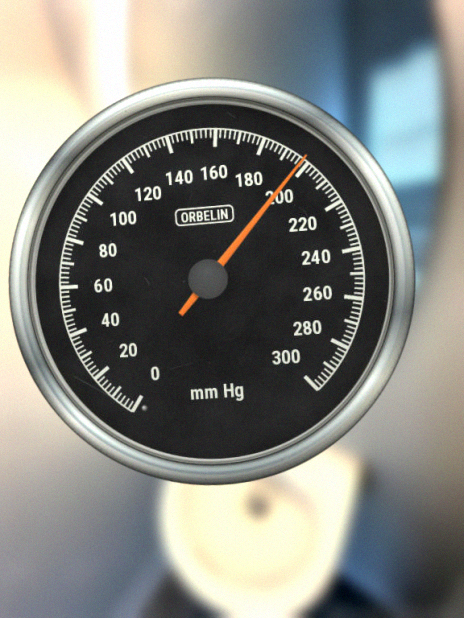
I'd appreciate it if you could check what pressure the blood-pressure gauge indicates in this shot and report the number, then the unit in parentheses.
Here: 198 (mmHg)
